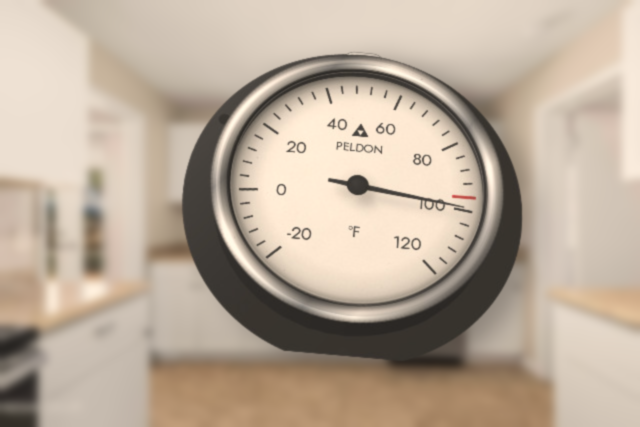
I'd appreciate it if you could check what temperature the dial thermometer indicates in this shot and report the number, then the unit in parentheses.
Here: 100 (°F)
